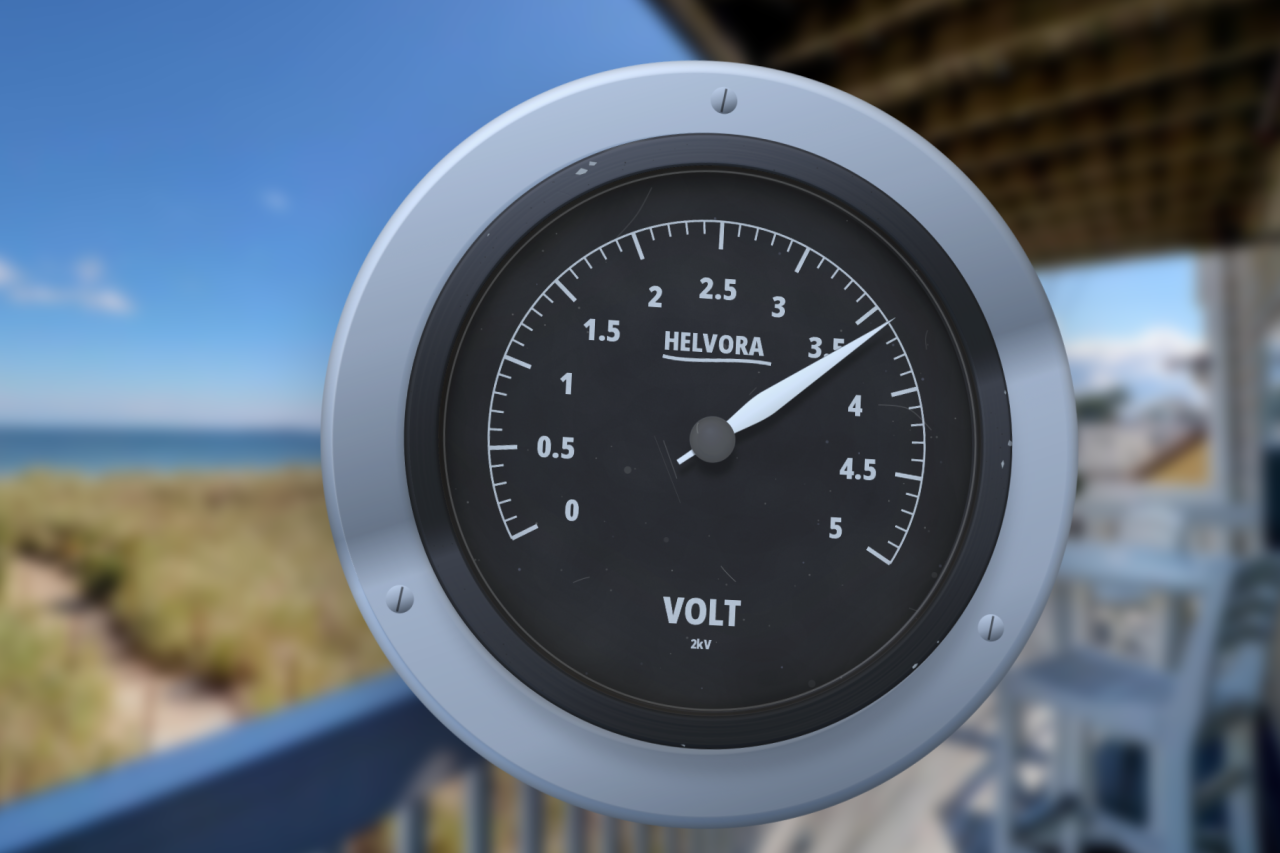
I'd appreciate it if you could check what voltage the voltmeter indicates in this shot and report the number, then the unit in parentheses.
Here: 3.6 (V)
